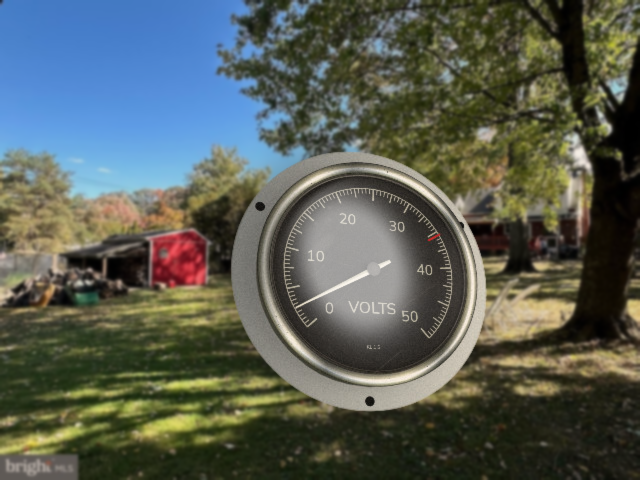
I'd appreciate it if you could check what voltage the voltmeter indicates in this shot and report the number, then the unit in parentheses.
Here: 2.5 (V)
